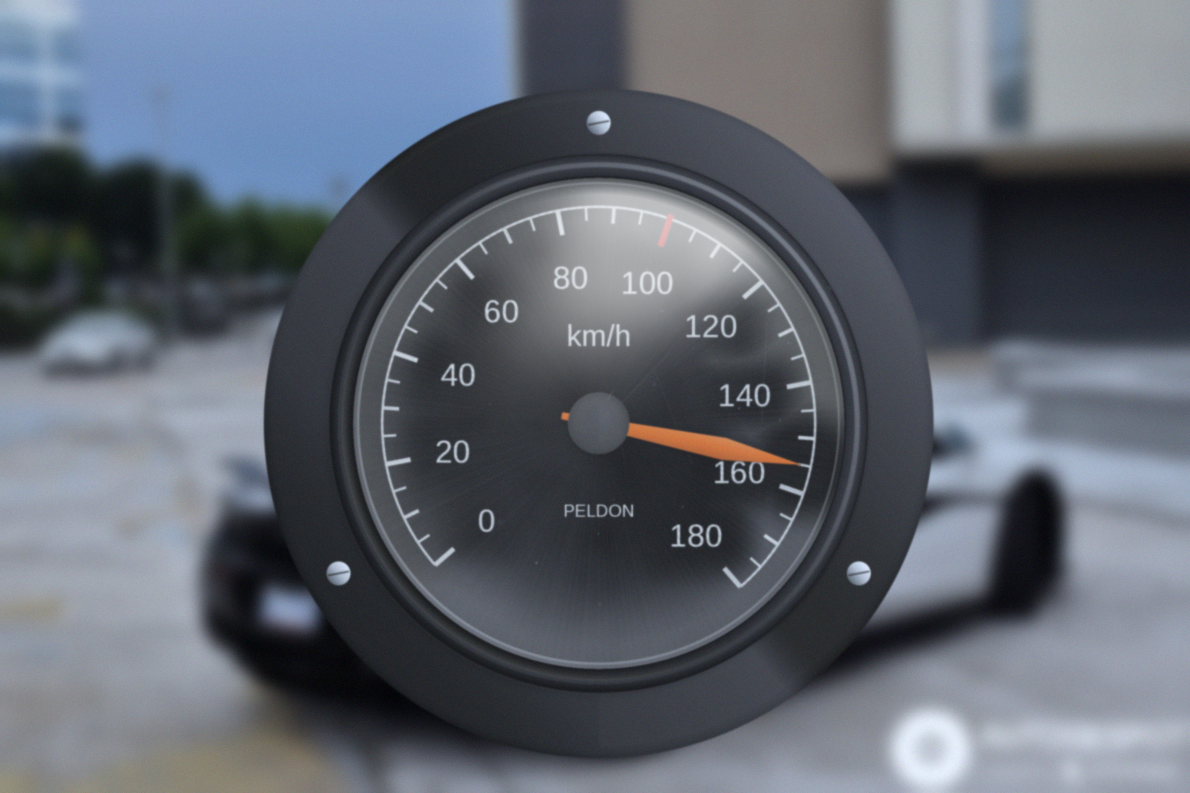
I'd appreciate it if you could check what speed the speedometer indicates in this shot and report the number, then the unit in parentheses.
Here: 155 (km/h)
